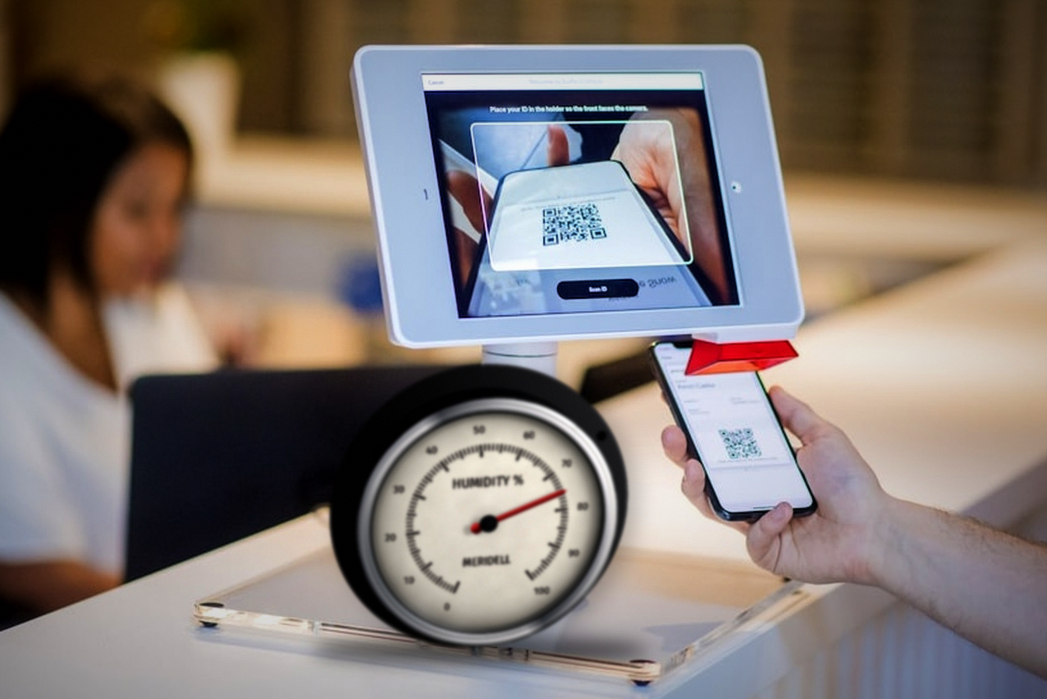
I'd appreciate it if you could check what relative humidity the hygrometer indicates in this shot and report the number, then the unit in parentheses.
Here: 75 (%)
